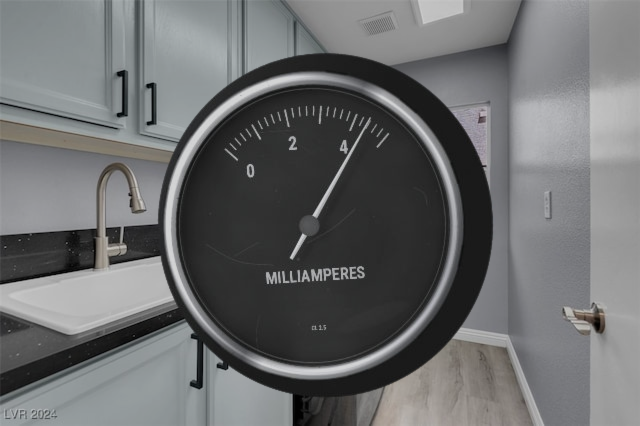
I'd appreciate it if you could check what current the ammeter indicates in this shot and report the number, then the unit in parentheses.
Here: 4.4 (mA)
